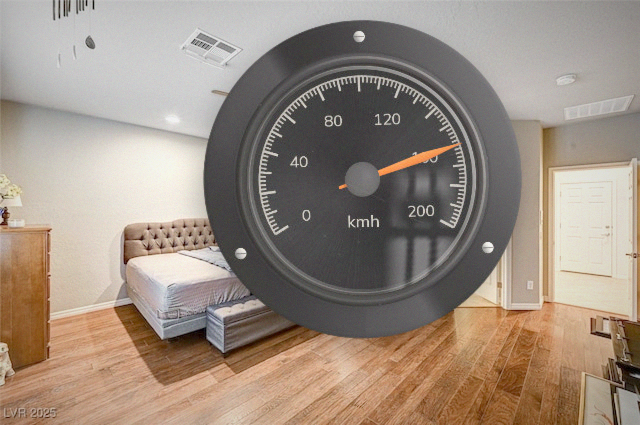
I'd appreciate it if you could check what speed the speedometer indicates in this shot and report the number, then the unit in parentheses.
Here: 160 (km/h)
